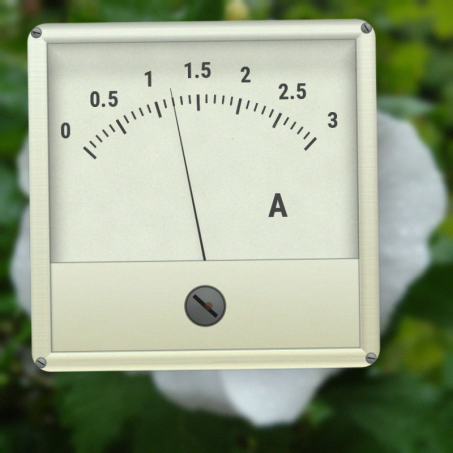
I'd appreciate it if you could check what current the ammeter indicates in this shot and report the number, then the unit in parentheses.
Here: 1.2 (A)
